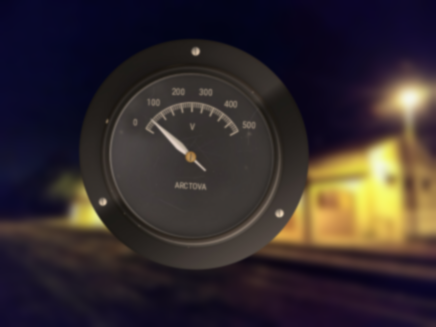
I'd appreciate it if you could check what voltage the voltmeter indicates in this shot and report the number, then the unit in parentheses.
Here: 50 (V)
